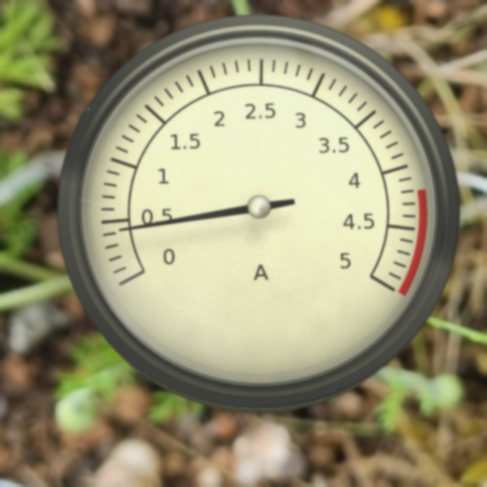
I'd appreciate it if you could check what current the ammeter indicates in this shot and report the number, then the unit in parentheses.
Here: 0.4 (A)
